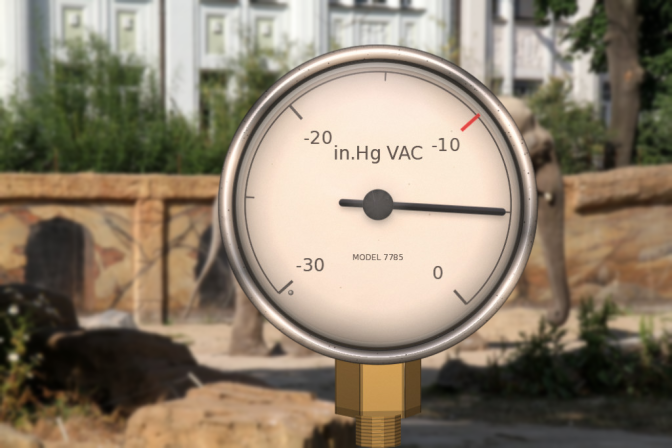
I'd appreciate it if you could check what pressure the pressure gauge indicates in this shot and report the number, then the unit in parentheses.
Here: -5 (inHg)
